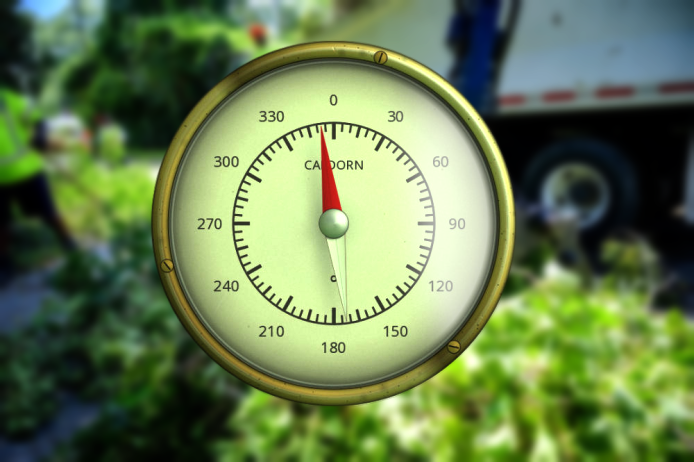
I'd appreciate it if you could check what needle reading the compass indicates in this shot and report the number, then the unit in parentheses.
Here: 352.5 (°)
